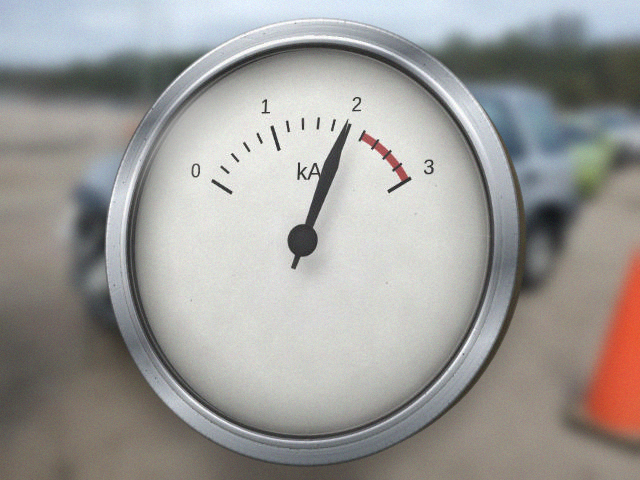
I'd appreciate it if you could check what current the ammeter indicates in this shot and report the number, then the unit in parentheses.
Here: 2 (kA)
